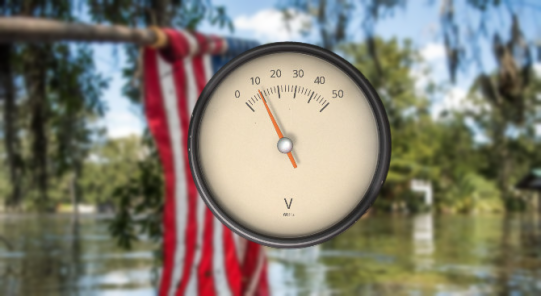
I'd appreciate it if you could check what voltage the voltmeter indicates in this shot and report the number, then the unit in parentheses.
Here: 10 (V)
